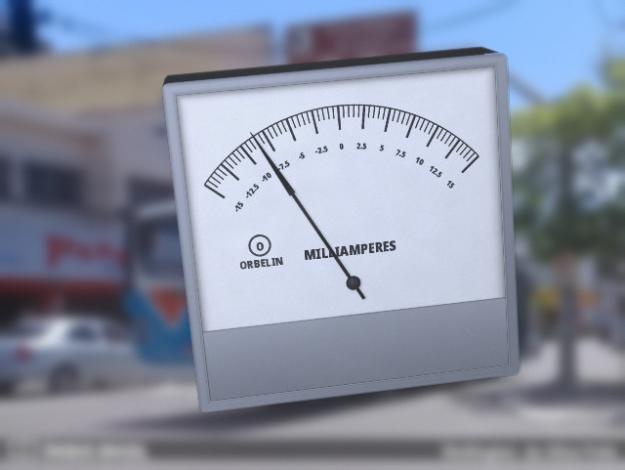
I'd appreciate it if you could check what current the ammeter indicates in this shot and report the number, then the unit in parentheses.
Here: -8.5 (mA)
